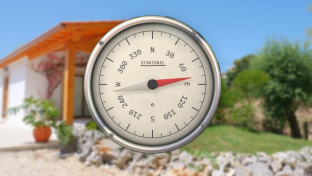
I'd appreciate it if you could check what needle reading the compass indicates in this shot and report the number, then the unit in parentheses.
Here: 80 (°)
